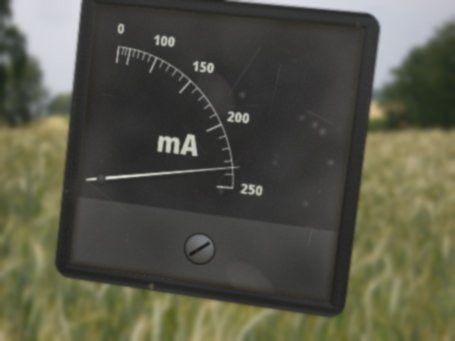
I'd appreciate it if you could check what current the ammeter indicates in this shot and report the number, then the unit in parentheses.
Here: 235 (mA)
